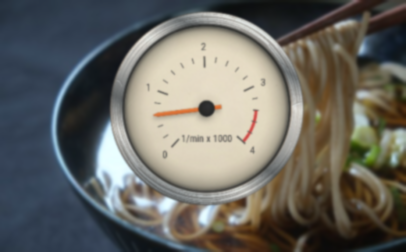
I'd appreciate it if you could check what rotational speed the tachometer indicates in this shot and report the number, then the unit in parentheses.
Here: 600 (rpm)
